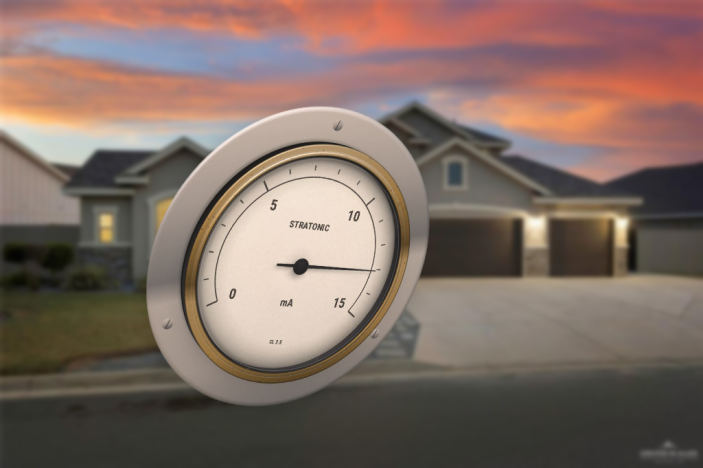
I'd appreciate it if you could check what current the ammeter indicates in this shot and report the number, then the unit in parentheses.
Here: 13 (mA)
